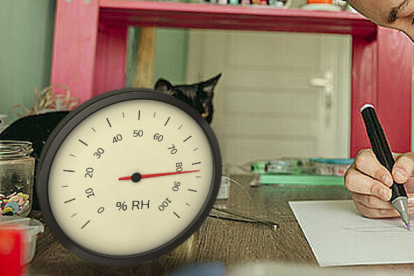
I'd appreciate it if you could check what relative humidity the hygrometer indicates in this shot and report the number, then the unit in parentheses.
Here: 82.5 (%)
